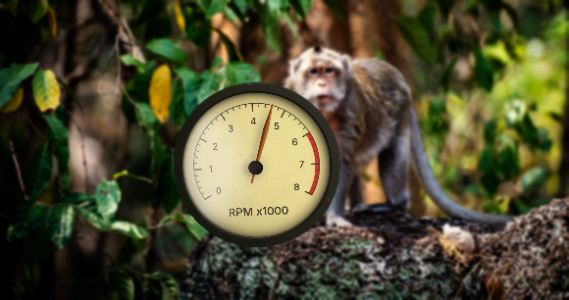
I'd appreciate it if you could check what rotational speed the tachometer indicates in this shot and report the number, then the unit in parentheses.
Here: 4600 (rpm)
